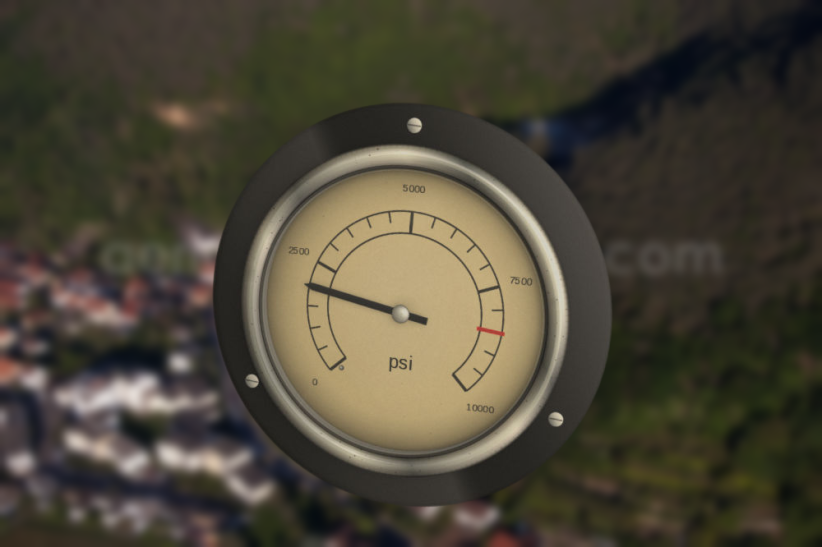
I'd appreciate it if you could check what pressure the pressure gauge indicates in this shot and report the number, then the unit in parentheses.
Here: 2000 (psi)
